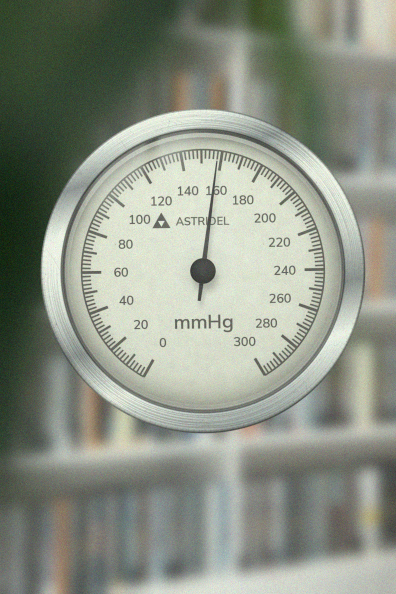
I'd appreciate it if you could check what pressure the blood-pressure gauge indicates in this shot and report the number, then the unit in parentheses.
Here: 158 (mmHg)
